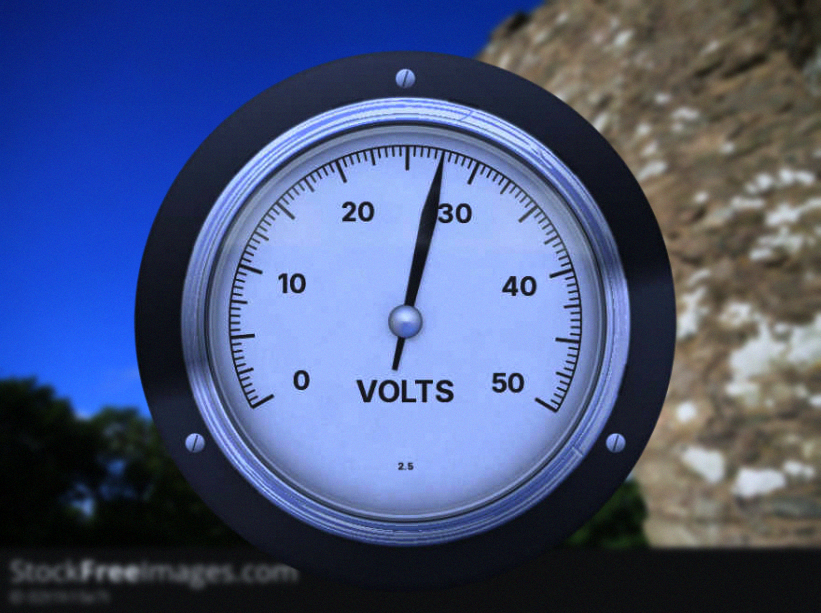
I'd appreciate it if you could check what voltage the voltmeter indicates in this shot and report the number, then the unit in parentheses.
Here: 27.5 (V)
